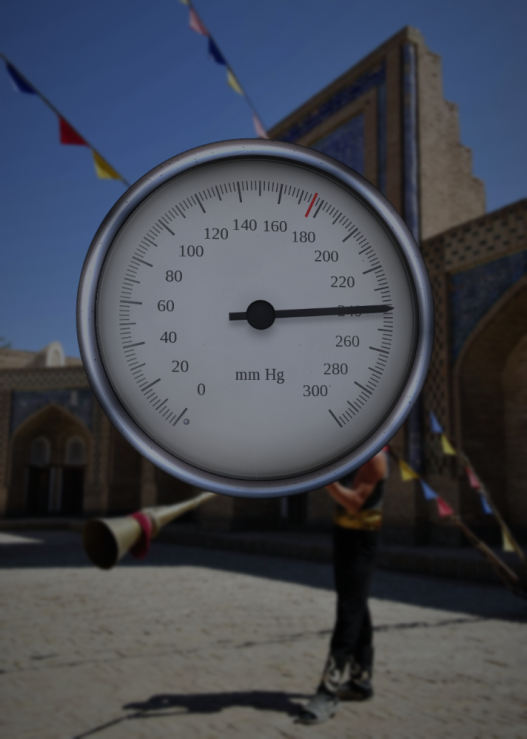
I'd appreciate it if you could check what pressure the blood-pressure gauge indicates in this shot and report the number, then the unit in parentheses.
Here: 240 (mmHg)
